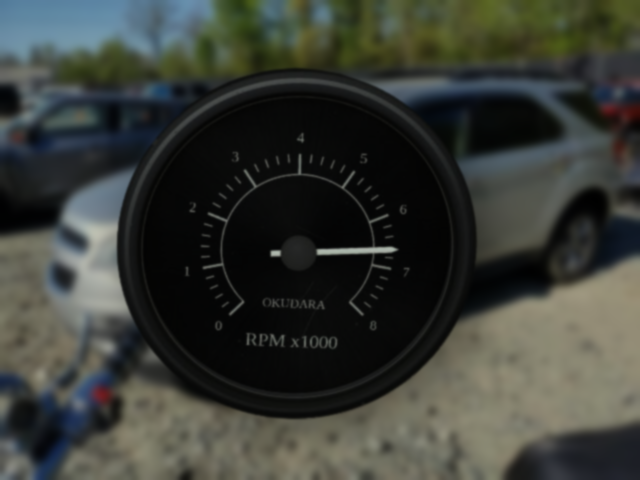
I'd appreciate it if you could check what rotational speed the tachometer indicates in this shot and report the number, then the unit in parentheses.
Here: 6600 (rpm)
